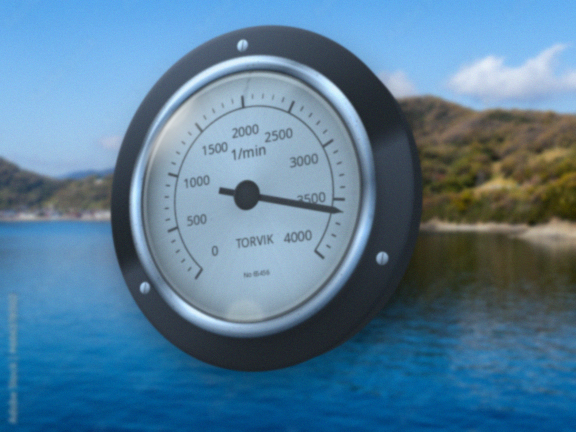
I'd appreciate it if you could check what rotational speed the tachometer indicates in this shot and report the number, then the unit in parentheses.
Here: 3600 (rpm)
